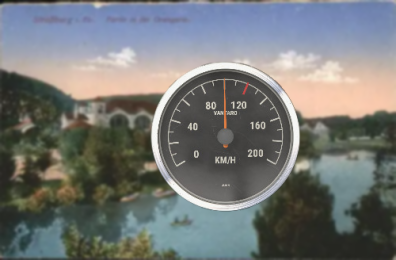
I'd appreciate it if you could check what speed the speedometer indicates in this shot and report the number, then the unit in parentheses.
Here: 100 (km/h)
